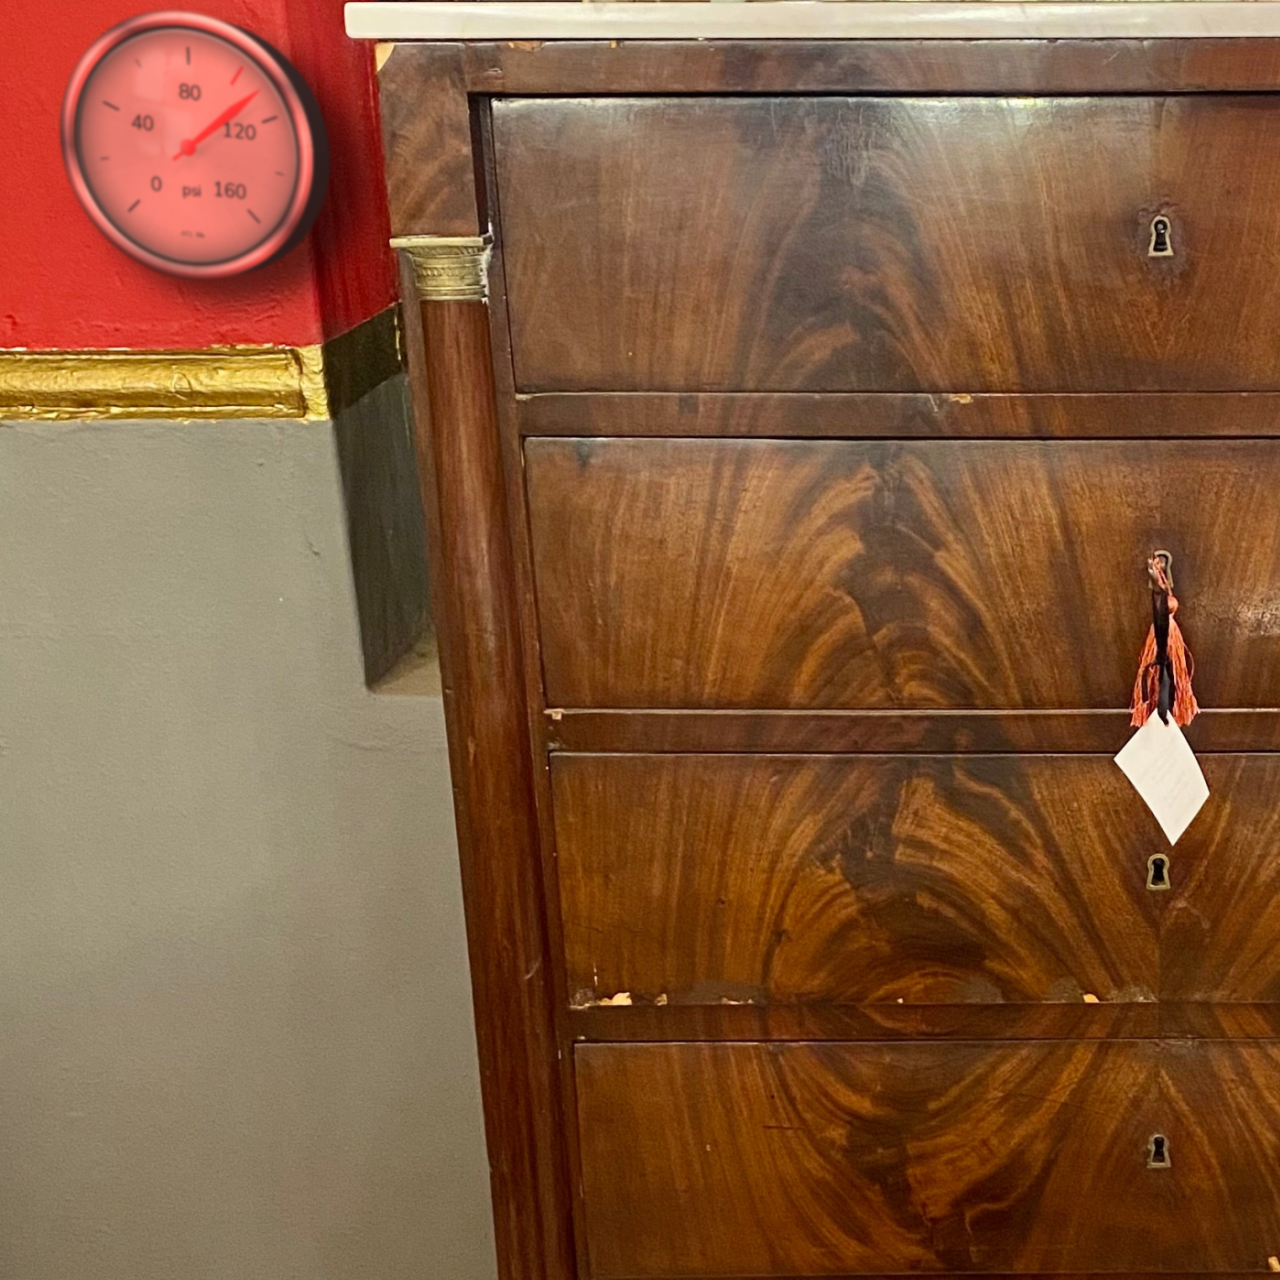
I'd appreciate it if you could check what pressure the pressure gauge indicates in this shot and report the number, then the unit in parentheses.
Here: 110 (psi)
